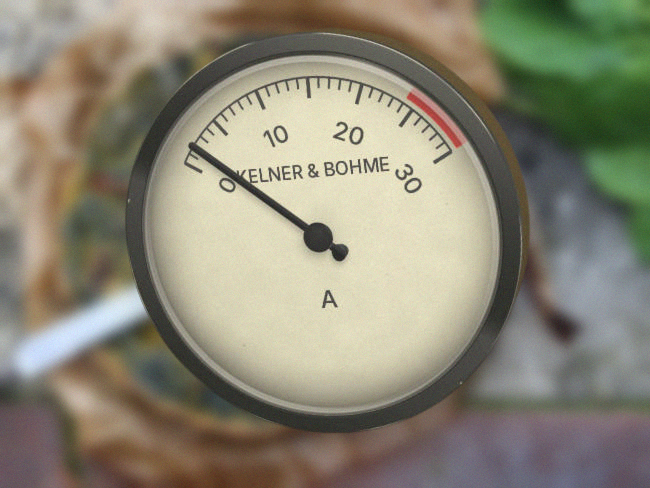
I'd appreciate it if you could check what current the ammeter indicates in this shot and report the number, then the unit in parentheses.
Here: 2 (A)
